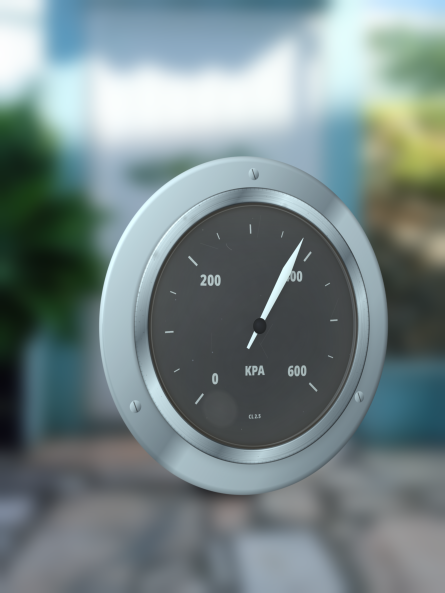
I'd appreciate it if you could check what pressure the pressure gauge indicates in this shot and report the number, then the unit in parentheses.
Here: 375 (kPa)
